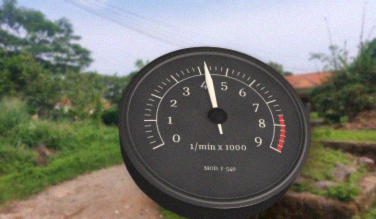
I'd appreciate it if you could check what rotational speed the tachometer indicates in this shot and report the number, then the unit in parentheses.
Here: 4200 (rpm)
